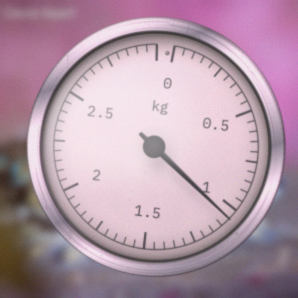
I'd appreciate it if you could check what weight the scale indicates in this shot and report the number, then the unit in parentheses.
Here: 1.05 (kg)
